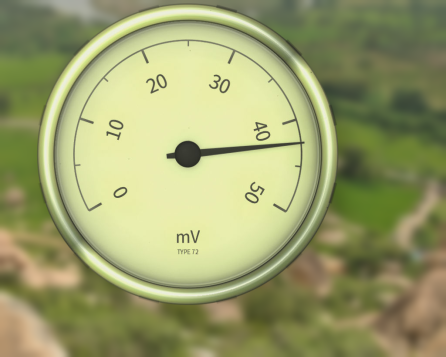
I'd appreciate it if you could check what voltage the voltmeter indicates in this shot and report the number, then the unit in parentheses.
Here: 42.5 (mV)
